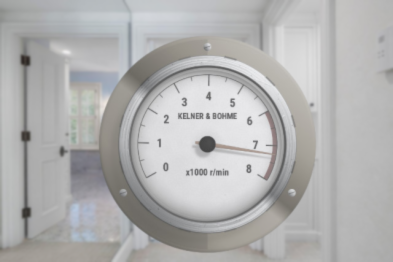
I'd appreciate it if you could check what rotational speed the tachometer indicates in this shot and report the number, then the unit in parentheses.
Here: 7250 (rpm)
